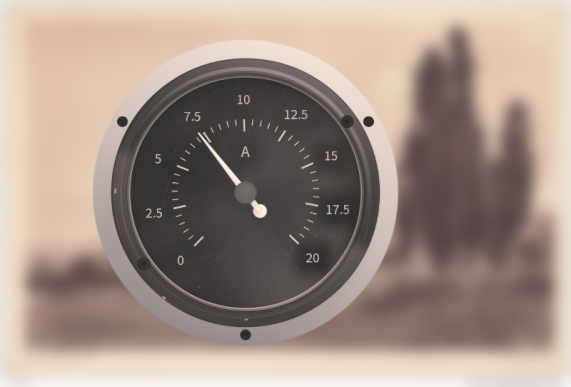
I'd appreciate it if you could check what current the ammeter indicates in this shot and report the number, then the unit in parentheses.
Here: 7.25 (A)
